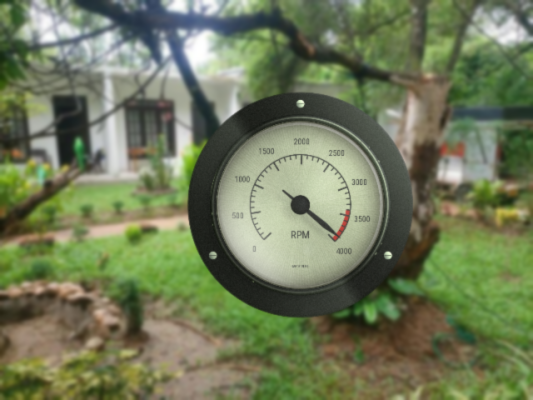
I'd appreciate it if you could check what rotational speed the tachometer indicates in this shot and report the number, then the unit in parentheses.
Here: 3900 (rpm)
